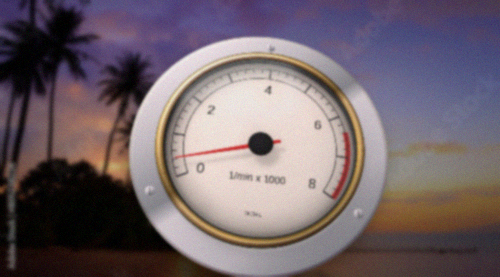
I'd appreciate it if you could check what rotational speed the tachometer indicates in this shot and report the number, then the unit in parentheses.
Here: 400 (rpm)
